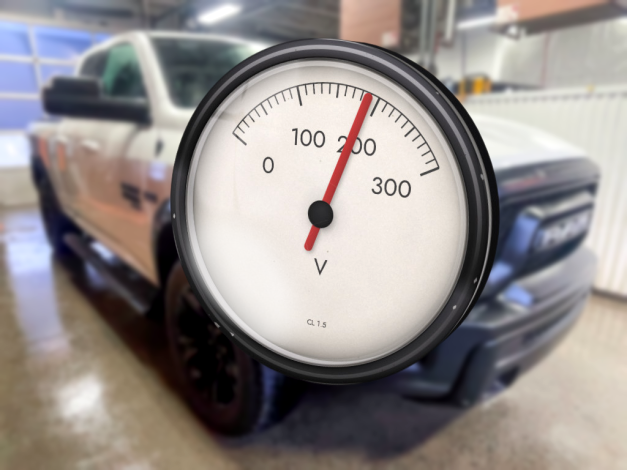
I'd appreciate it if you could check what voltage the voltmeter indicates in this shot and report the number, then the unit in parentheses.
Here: 190 (V)
